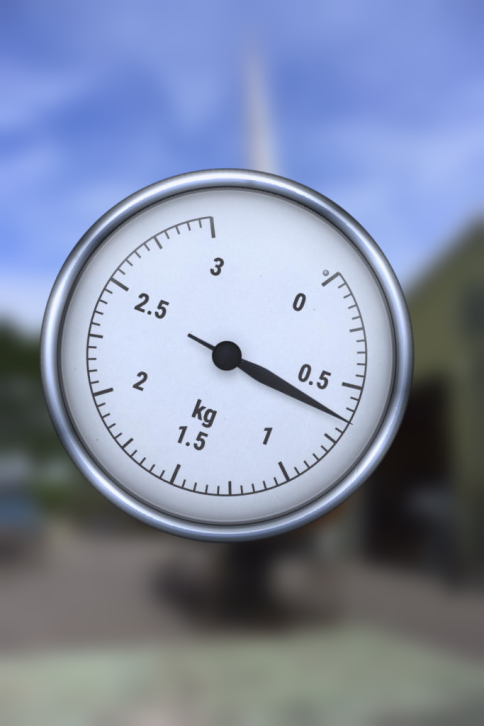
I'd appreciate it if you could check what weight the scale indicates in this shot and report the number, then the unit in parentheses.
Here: 0.65 (kg)
